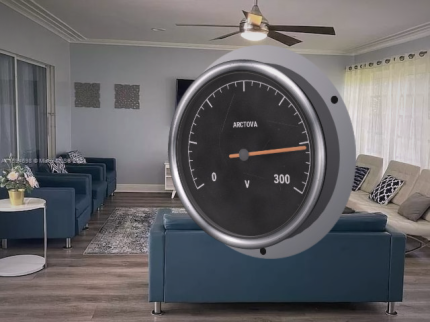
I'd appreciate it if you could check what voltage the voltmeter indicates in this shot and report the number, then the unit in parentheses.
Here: 255 (V)
